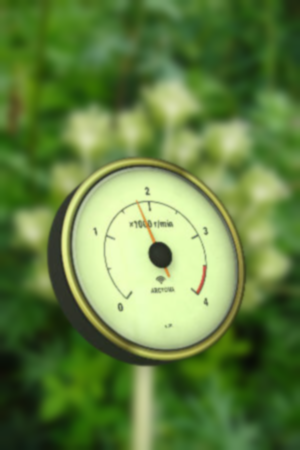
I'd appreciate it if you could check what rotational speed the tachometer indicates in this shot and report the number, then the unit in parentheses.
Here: 1750 (rpm)
